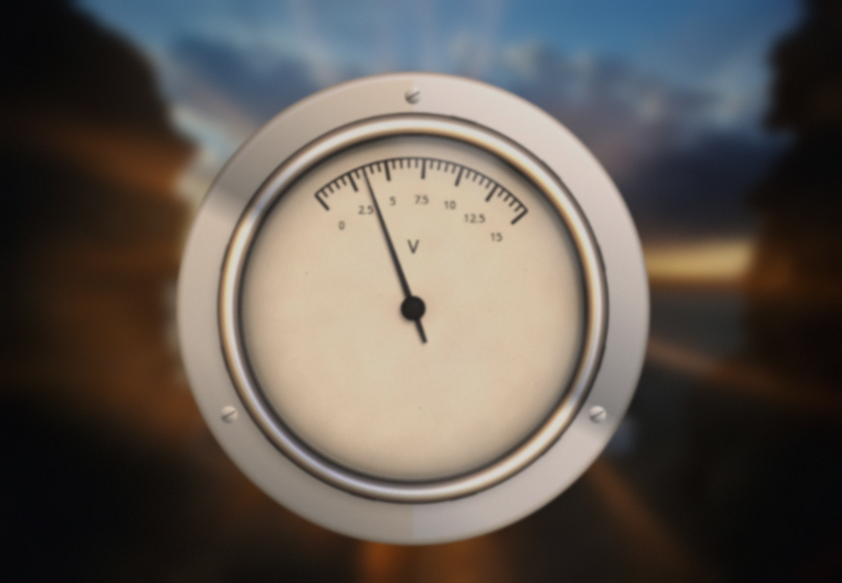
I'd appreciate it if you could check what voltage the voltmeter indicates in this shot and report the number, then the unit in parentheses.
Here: 3.5 (V)
